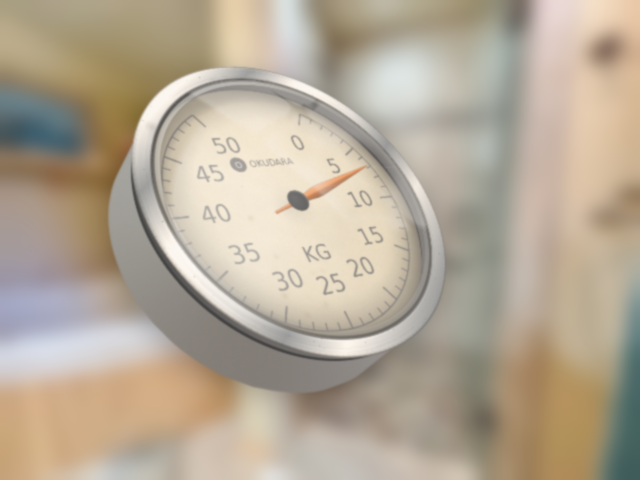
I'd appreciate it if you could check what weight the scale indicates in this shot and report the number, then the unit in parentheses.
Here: 7 (kg)
